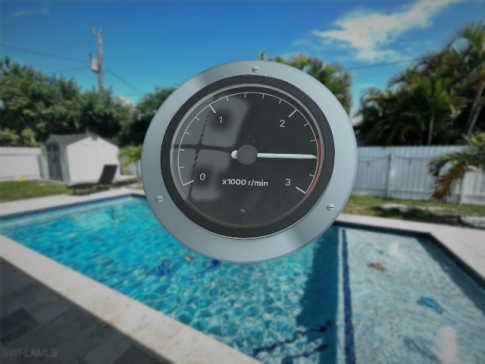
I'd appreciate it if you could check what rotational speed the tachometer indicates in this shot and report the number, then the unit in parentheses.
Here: 2600 (rpm)
